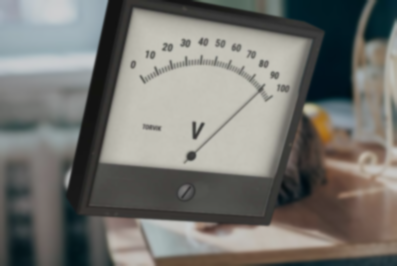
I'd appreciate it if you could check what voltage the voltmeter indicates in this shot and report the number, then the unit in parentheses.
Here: 90 (V)
